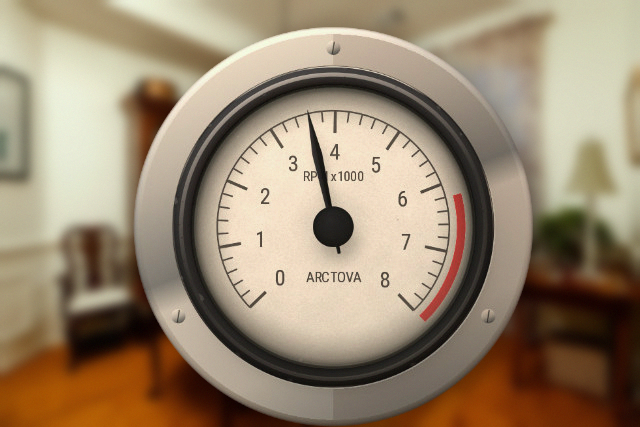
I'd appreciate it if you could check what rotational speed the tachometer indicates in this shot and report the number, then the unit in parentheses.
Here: 3600 (rpm)
